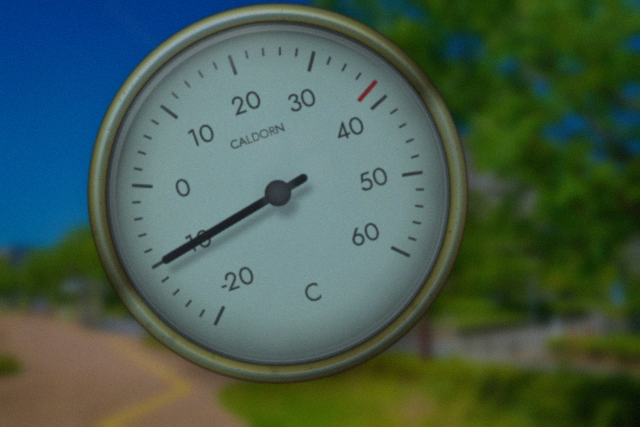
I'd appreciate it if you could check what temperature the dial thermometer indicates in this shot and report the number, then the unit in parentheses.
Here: -10 (°C)
